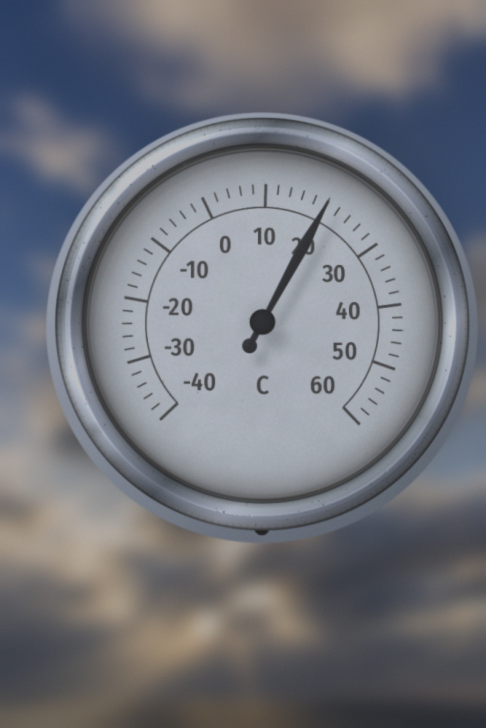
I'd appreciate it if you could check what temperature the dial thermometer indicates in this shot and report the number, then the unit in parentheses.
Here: 20 (°C)
